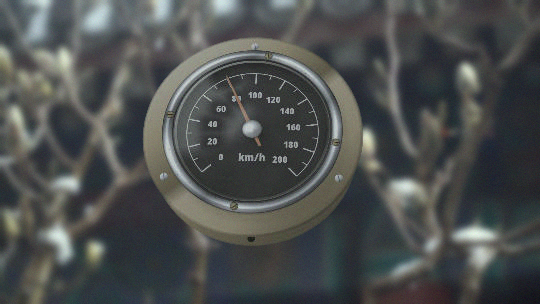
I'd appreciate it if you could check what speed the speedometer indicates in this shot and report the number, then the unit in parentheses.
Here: 80 (km/h)
